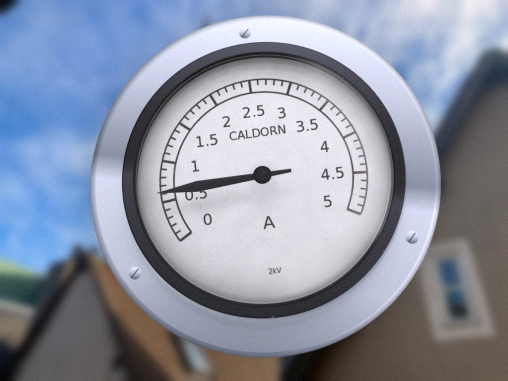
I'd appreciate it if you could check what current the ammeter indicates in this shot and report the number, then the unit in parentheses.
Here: 0.6 (A)
